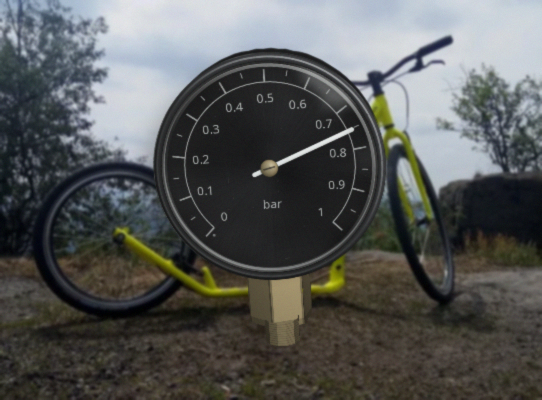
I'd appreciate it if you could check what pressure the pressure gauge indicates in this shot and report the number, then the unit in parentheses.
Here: 0.75 (bar)
